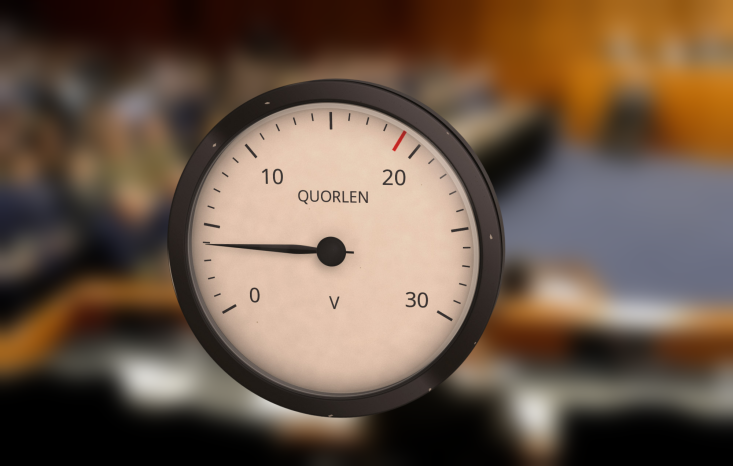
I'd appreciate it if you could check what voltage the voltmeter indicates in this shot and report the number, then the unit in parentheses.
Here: 4 (V)
